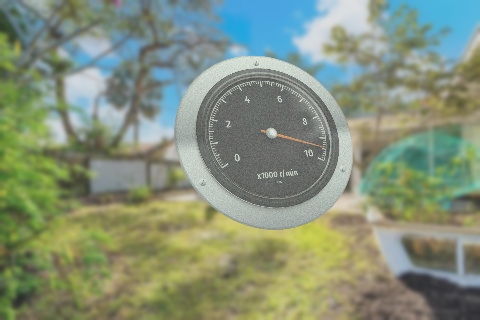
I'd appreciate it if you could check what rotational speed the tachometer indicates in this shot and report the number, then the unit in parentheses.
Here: 9500 (rpm)
